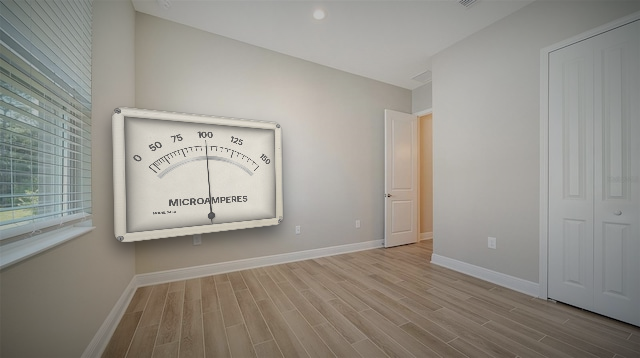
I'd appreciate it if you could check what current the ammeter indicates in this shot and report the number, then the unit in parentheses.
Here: 100 (µA)
